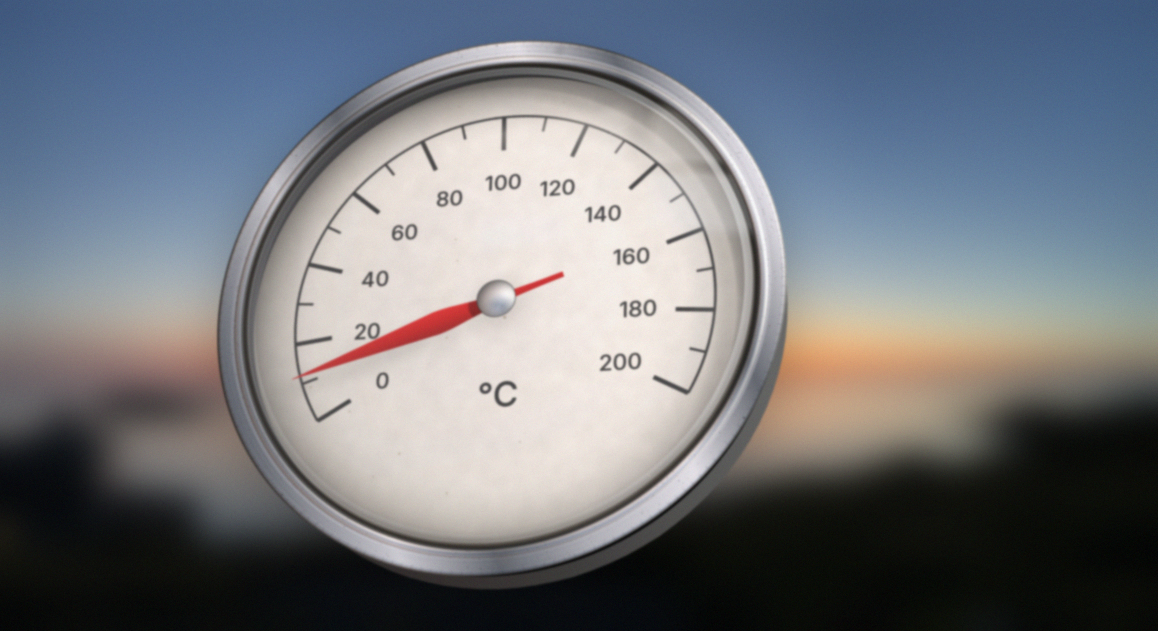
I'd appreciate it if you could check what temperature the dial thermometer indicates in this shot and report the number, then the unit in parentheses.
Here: 10 (°C)
